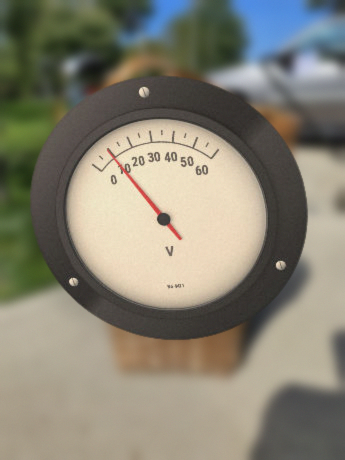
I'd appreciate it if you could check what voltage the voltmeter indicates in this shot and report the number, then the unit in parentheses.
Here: 10 (V)
